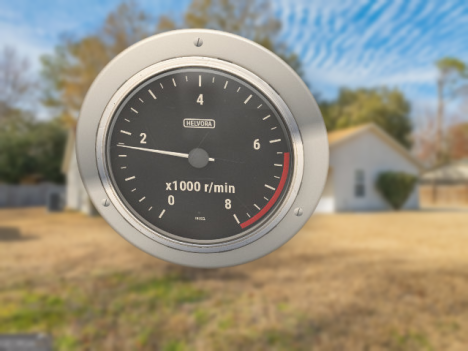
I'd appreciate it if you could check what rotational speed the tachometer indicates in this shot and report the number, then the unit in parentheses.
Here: 1750 (rpm)
